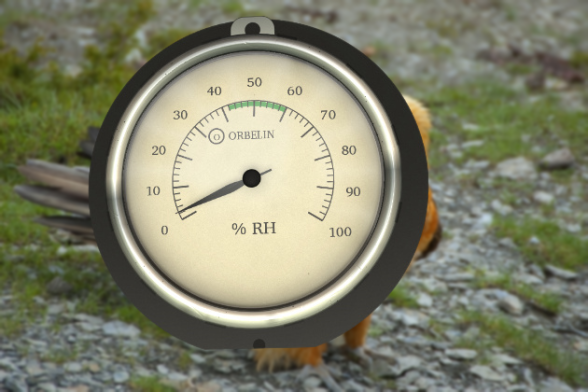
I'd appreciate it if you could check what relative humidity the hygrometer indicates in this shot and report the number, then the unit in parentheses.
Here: 2 (%)
